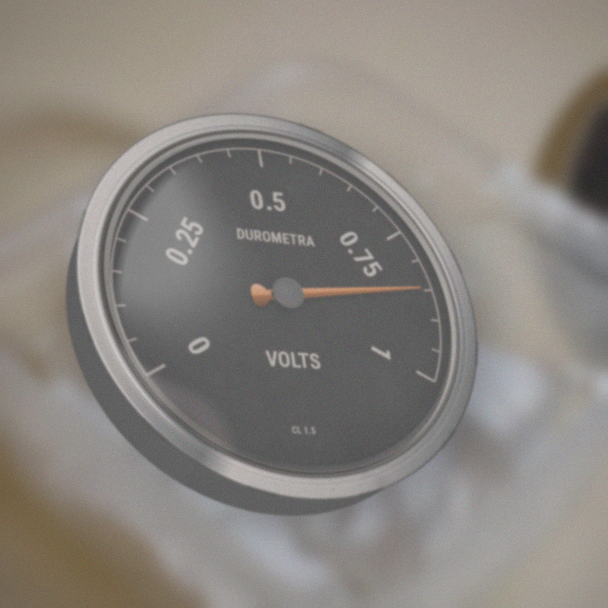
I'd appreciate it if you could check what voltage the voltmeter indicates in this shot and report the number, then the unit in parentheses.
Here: 0.85 (V)
